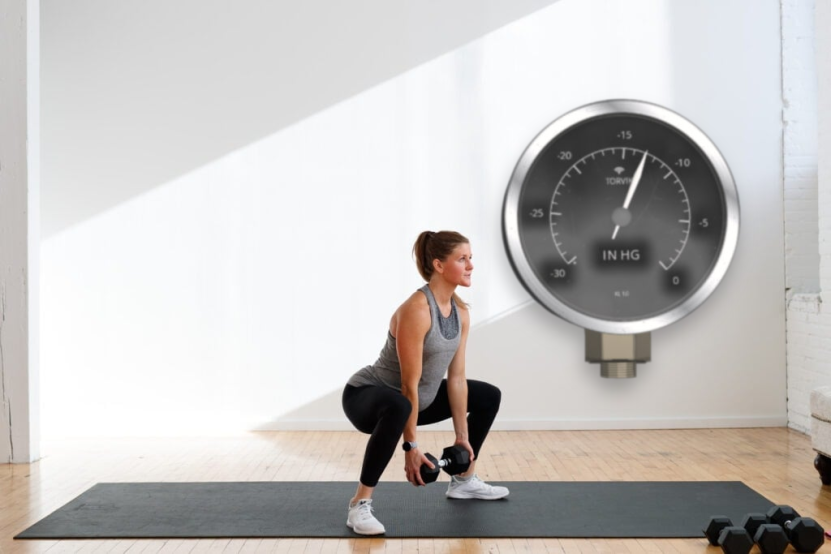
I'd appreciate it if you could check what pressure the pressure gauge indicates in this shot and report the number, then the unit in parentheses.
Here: -13 (inHg)
